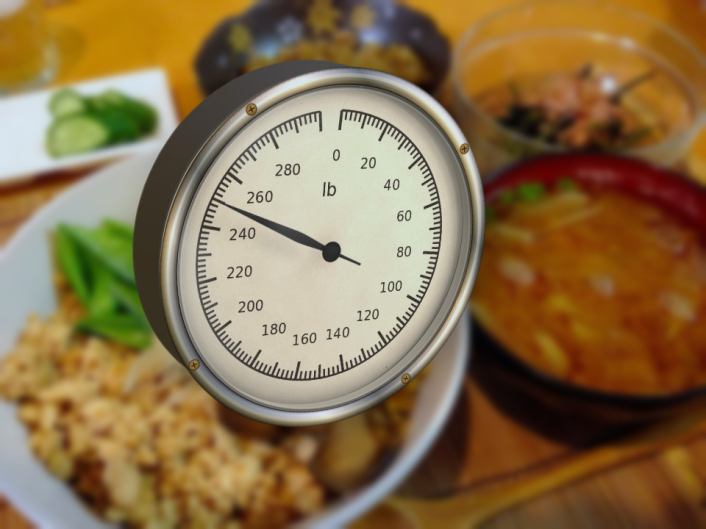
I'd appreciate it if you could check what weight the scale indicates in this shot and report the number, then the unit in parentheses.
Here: 250 (lb)
